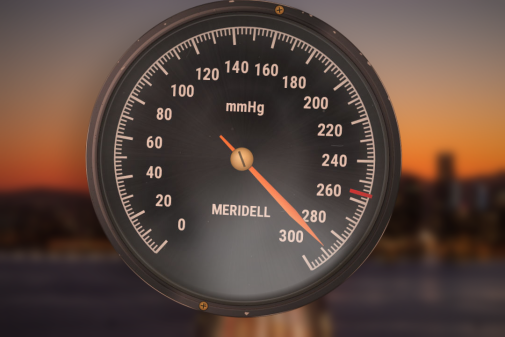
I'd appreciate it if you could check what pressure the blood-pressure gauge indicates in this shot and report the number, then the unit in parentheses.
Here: 288 (mmHg)
